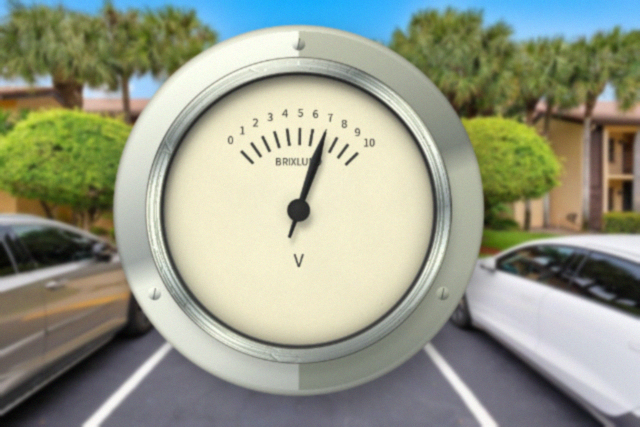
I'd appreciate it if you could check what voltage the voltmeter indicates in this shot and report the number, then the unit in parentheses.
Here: 7 (V)
